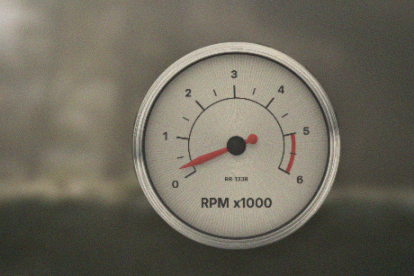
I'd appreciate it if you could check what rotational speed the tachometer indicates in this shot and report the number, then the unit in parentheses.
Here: 250 (rpm)
